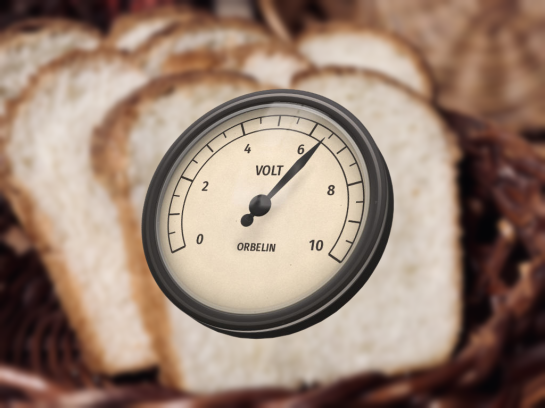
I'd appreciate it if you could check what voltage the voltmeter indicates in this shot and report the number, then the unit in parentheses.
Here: 6.5 (V)
